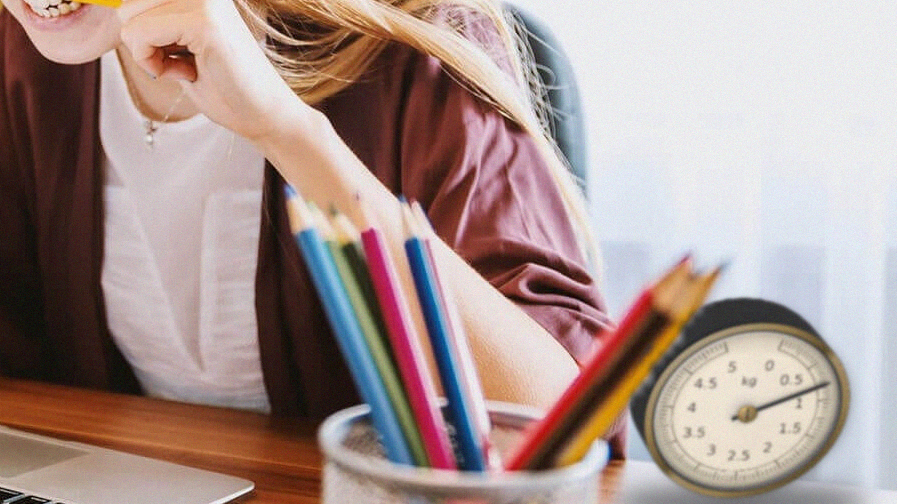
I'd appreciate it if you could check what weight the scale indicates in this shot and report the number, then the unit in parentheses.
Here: 0.75 (kg)
